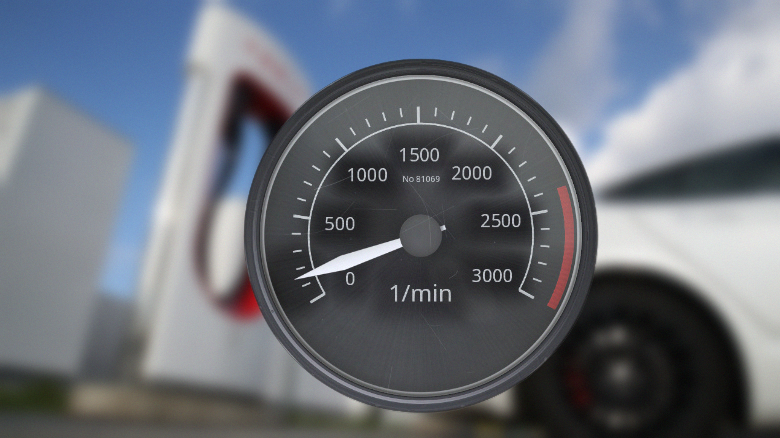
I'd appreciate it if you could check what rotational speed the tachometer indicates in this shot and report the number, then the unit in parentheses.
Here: 150 (rpm)
